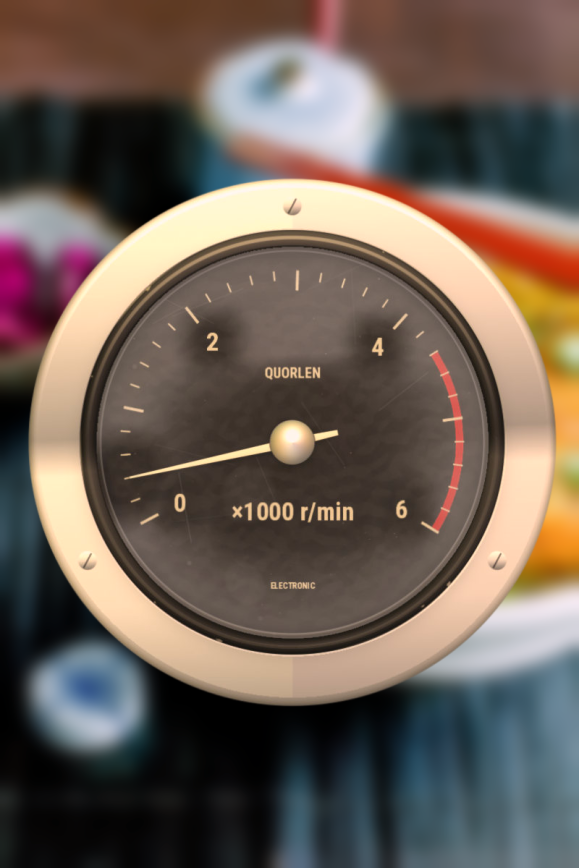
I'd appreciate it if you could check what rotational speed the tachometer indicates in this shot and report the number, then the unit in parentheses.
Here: 400 (rpm)
